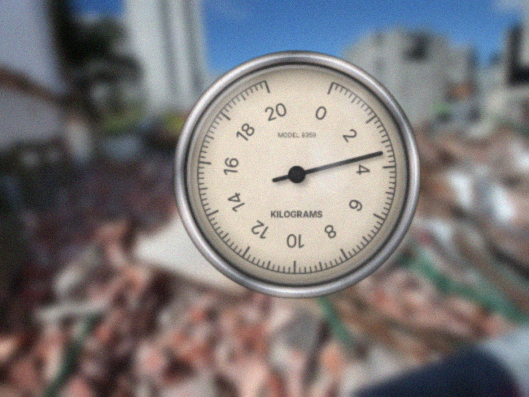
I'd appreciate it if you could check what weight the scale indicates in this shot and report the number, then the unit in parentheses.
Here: 3.4 (kg)
